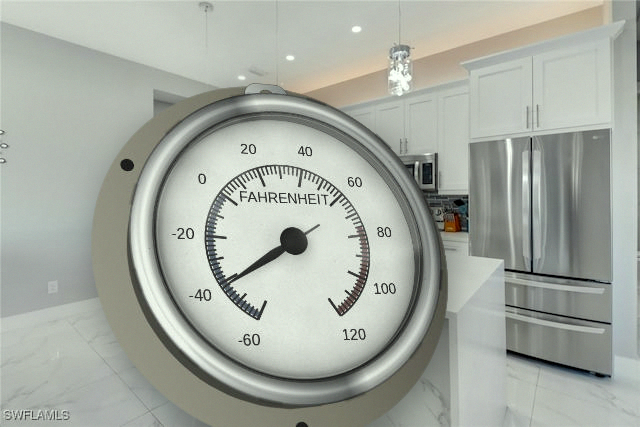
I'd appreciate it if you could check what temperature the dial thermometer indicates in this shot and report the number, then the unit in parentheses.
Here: -42 (°F)
